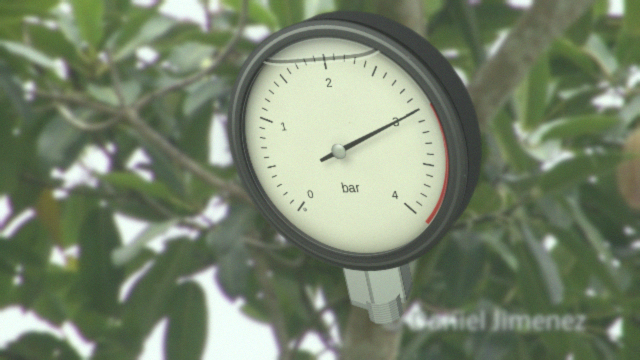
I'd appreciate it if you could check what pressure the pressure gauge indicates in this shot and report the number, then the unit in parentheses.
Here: 3 (bar)
